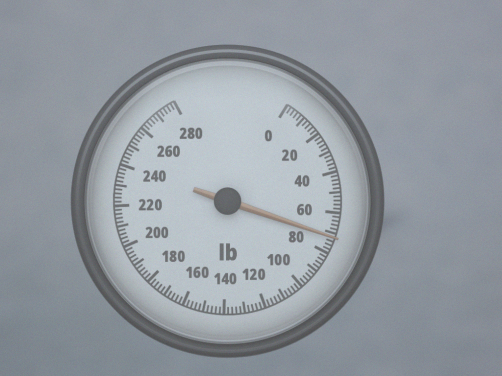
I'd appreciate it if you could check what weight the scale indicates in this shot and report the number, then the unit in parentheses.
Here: 72 (lb)
